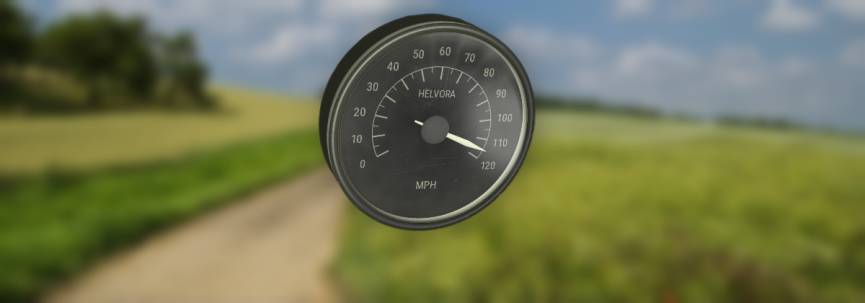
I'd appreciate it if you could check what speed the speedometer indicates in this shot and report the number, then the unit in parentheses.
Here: 115 (mph)
